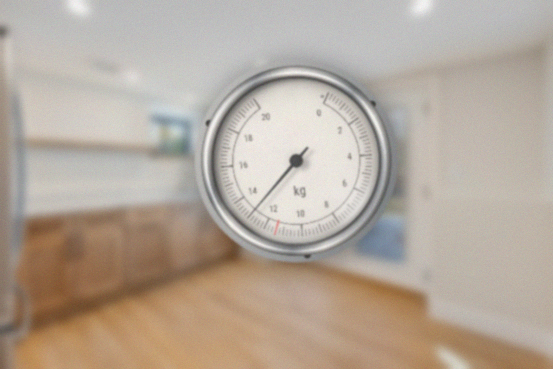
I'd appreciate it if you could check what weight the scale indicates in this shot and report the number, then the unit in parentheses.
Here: 13 (kg)
